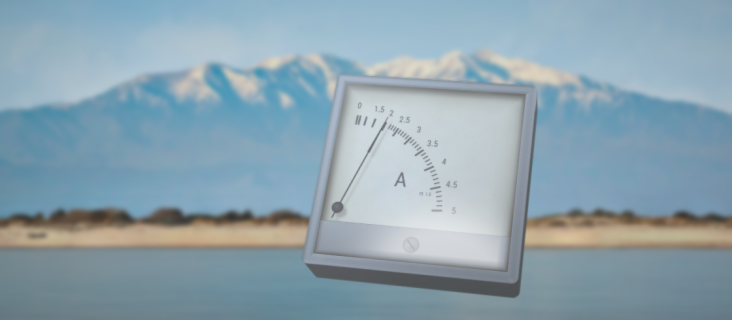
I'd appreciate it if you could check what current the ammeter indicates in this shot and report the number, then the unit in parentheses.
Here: 2 (A)
